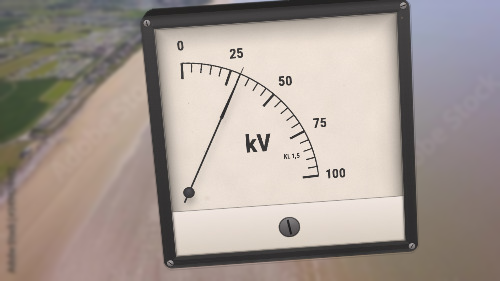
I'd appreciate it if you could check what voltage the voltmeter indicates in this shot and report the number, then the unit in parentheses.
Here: 30 (kV)
